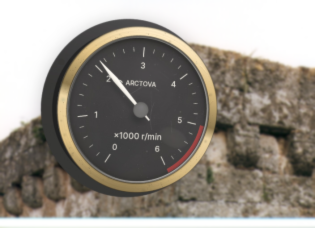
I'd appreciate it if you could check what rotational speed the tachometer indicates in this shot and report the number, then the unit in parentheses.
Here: 2100 (rpm)
